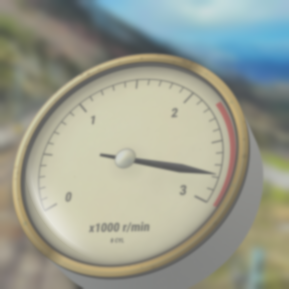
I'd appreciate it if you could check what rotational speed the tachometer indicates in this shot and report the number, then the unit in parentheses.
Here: 2800 (rpm)
